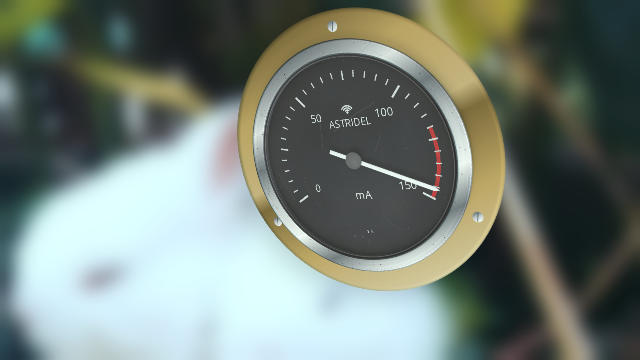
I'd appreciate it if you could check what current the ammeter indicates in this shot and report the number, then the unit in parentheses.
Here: 145 (mA)
